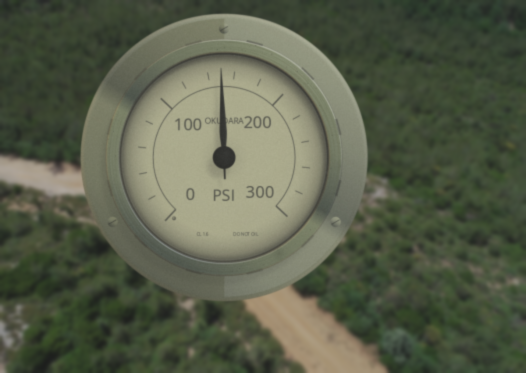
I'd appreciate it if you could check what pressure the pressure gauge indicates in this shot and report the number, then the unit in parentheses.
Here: 150 (psi)
